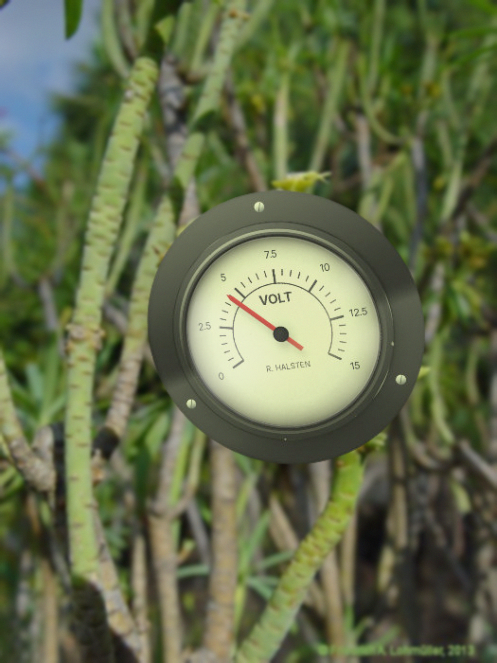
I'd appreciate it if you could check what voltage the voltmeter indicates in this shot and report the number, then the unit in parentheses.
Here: 4.5 (V)
